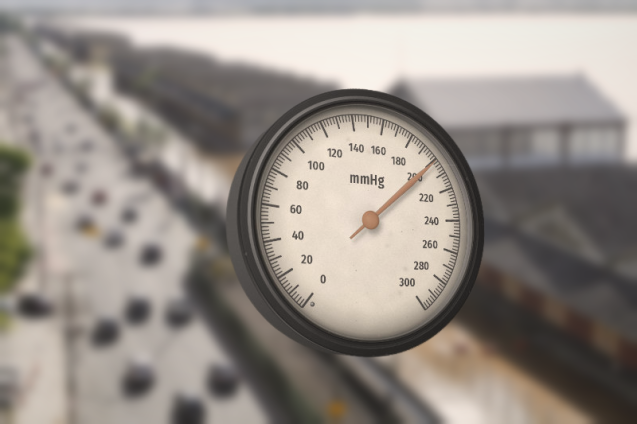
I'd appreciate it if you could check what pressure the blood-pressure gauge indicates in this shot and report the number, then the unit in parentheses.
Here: 200 (mmHg)
